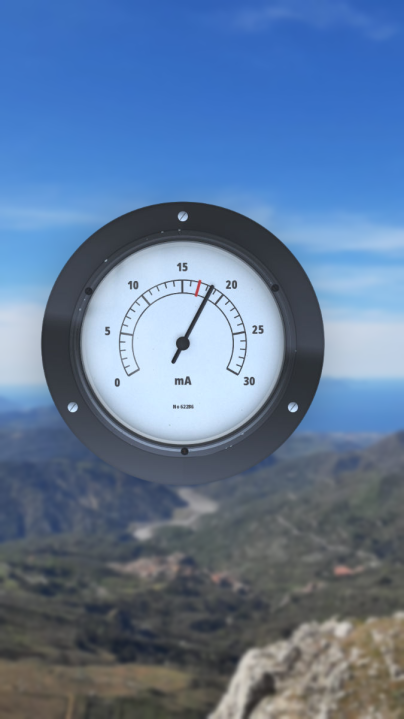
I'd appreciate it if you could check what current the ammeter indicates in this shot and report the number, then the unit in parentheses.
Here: 18.5 (mA)
